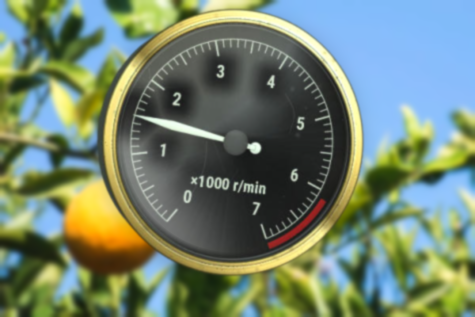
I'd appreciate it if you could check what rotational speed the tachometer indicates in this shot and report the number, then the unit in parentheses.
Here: 1500 (rpm)
